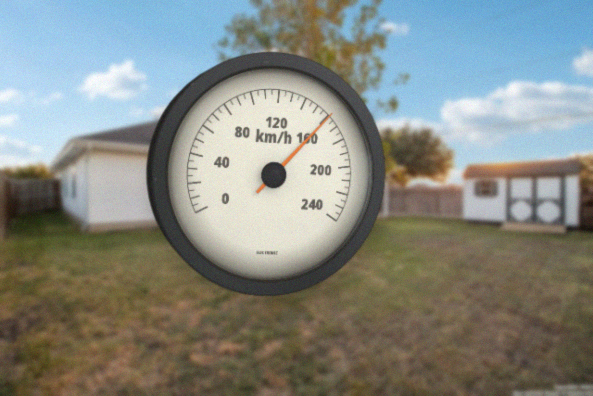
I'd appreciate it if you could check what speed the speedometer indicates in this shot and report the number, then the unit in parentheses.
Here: 160 (km/h)
